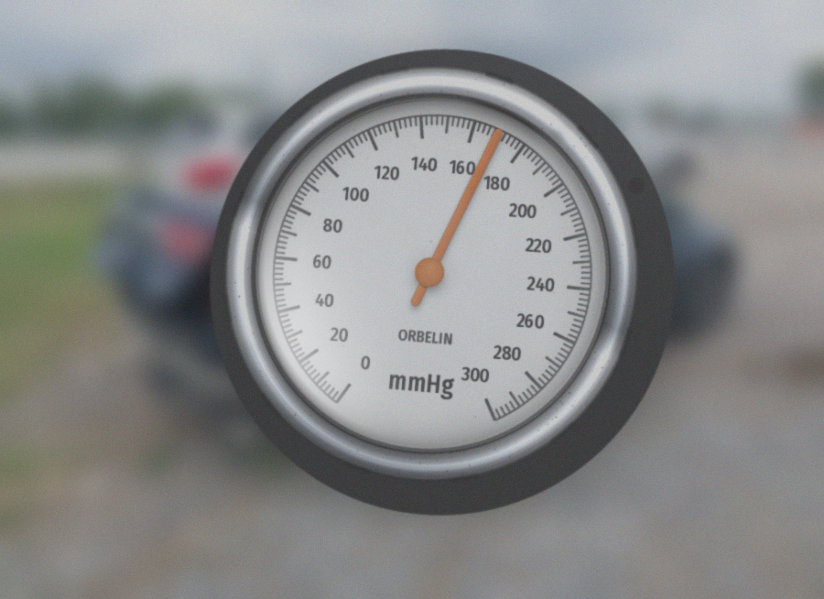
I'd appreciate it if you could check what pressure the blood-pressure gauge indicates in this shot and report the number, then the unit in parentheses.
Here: 170 (mmHg)
